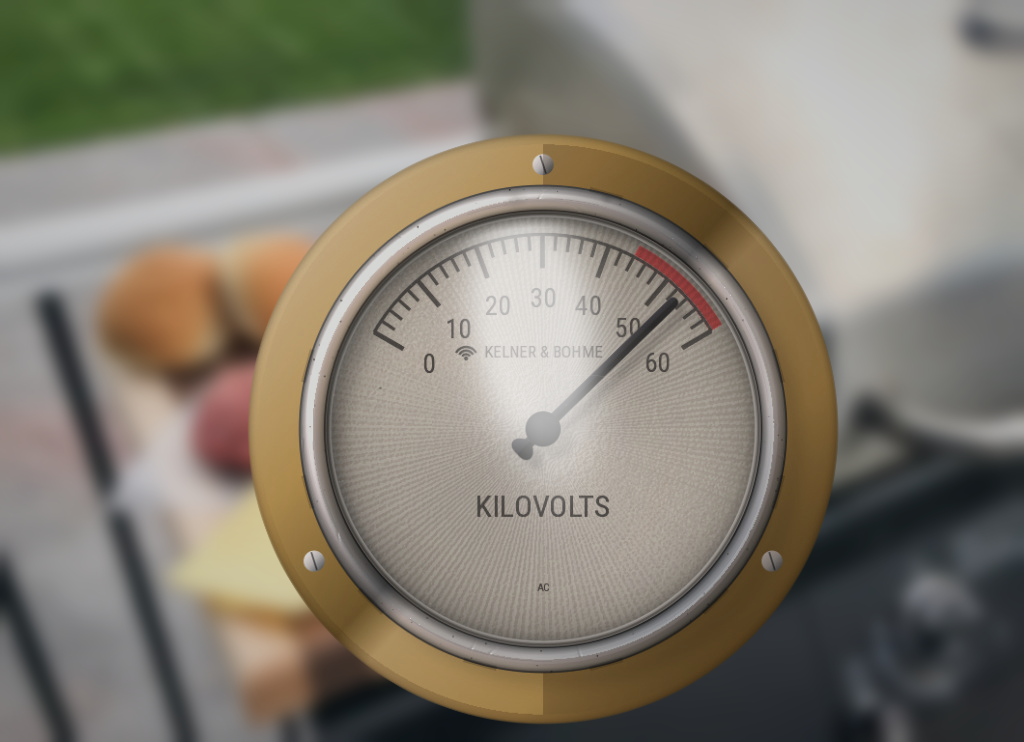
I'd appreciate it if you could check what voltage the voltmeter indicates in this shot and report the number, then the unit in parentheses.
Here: 53 (kV)
